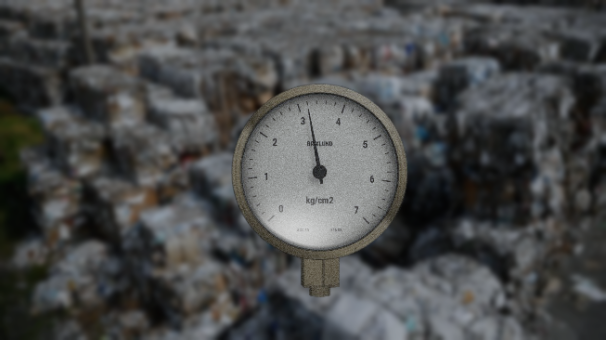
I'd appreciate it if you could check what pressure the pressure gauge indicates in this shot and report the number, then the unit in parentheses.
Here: 3.2 (kg/cm²)
